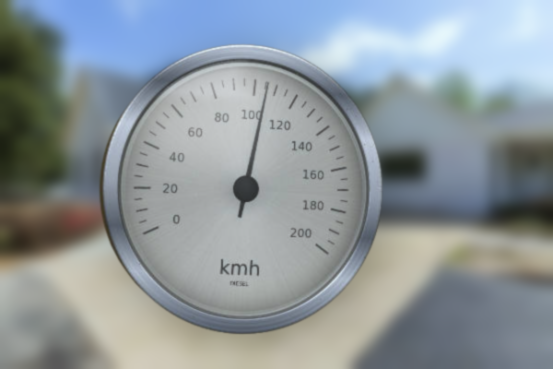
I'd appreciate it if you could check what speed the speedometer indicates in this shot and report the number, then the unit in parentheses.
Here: 105 (km/h)
